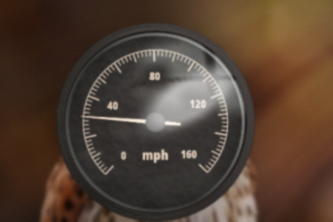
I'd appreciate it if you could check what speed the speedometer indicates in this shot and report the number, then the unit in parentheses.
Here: 30 (mph)
